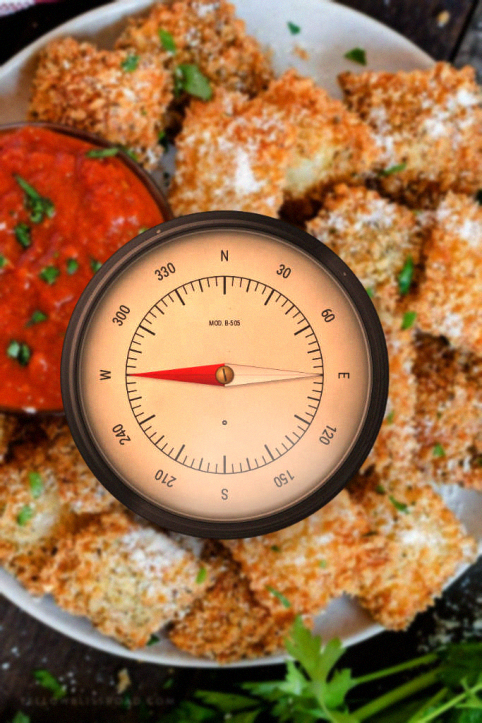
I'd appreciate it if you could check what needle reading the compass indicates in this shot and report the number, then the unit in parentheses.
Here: 270 (°)
